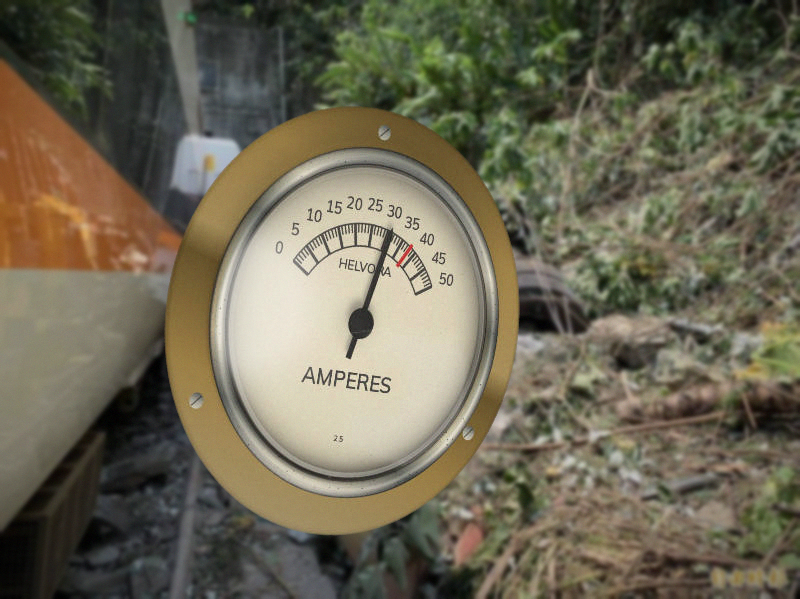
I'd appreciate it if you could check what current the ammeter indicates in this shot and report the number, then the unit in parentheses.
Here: 30 (A)
